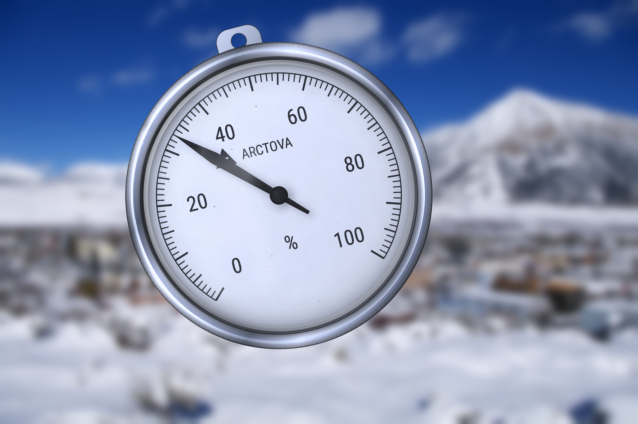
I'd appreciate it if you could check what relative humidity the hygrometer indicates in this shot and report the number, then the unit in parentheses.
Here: 33 (%)
